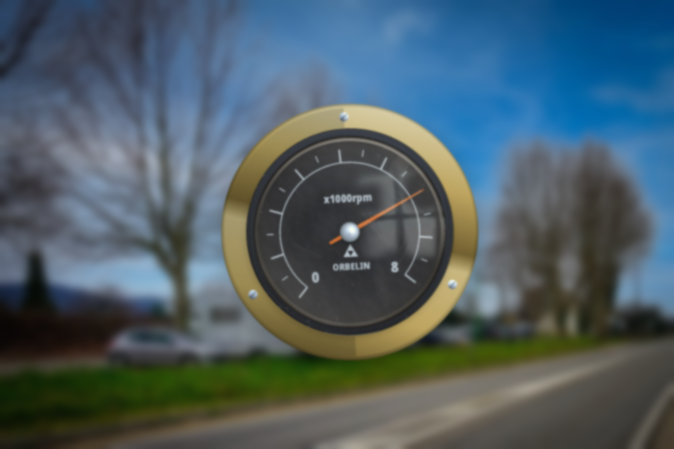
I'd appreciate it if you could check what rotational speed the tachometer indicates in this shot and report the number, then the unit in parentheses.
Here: 6000 (rpm)
